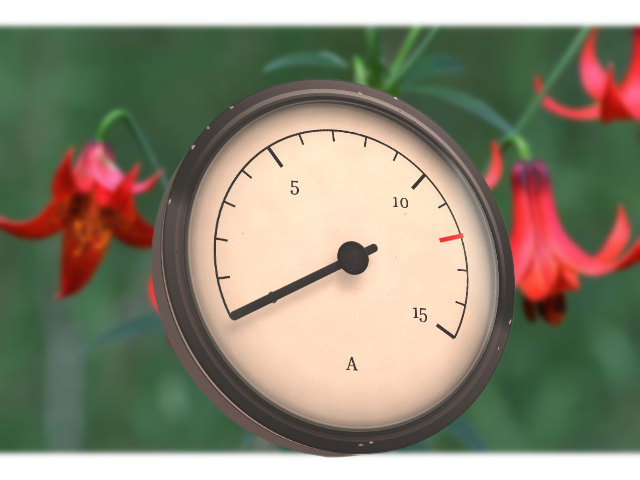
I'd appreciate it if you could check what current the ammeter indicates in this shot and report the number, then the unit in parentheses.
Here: 0 (A)
